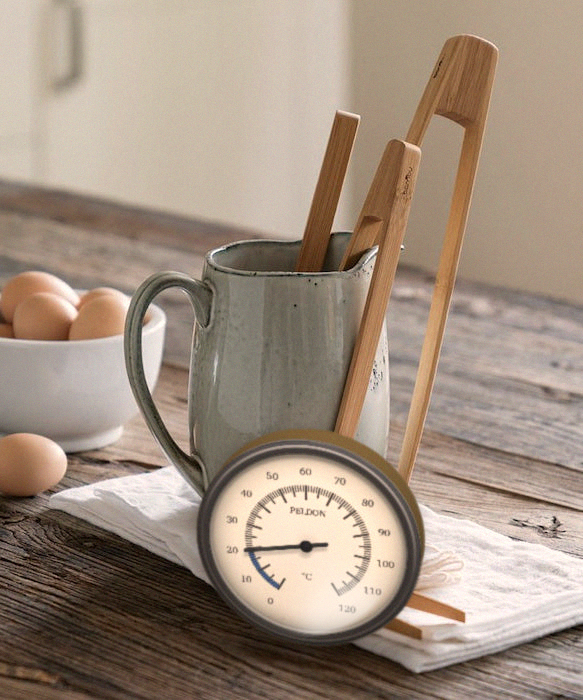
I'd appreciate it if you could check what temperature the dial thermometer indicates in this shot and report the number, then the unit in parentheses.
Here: 20 (°C)
